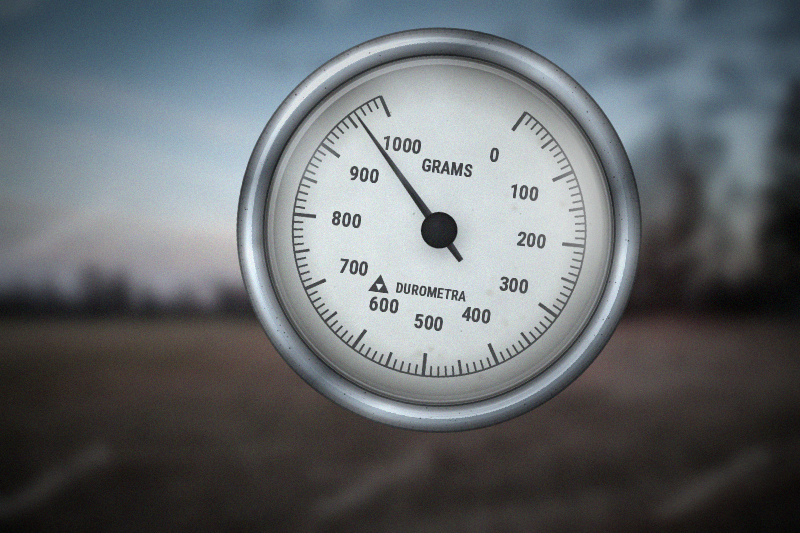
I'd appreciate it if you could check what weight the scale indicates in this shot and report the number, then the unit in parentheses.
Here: 960 (g)
